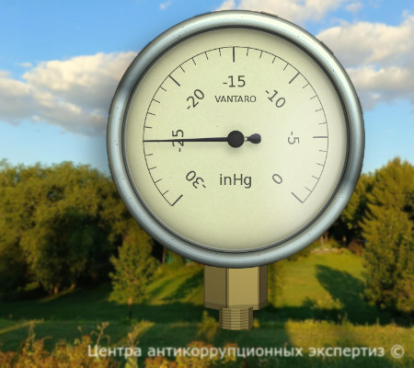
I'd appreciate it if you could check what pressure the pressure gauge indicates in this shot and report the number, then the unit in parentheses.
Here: -25 (inHg)
